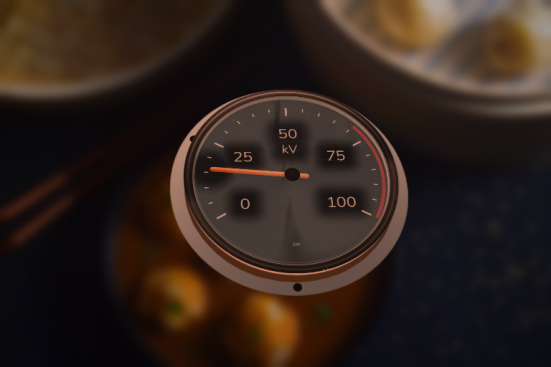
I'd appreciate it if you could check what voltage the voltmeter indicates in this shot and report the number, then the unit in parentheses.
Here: 15 (kV)
